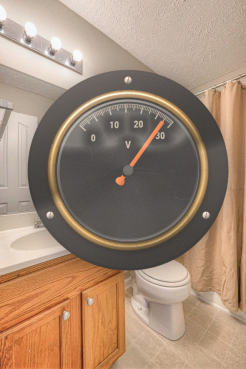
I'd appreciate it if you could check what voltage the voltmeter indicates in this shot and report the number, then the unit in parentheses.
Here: 27.5 (V)
